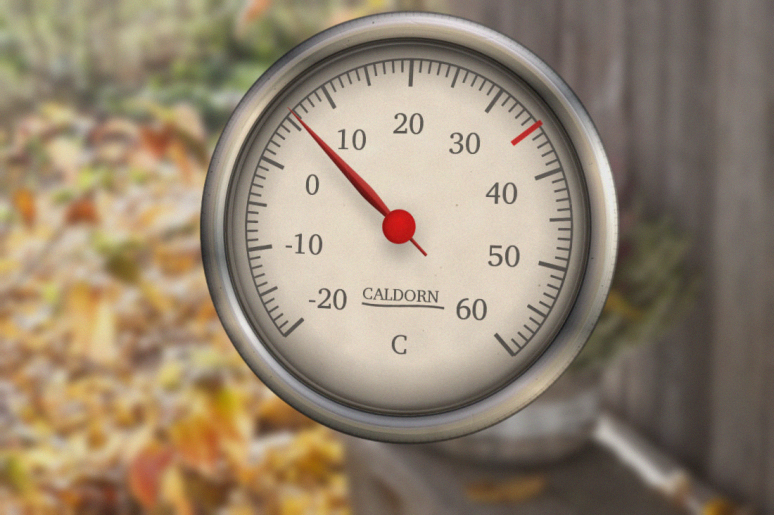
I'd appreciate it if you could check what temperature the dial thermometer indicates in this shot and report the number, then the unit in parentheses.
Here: 6 (°C)
